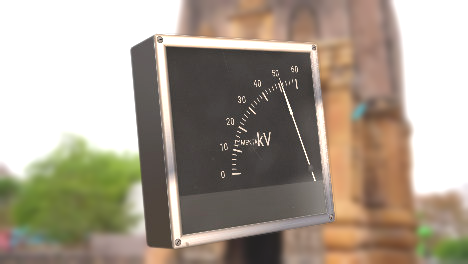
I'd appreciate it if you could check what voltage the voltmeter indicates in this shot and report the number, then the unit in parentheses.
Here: 50 (kV)
